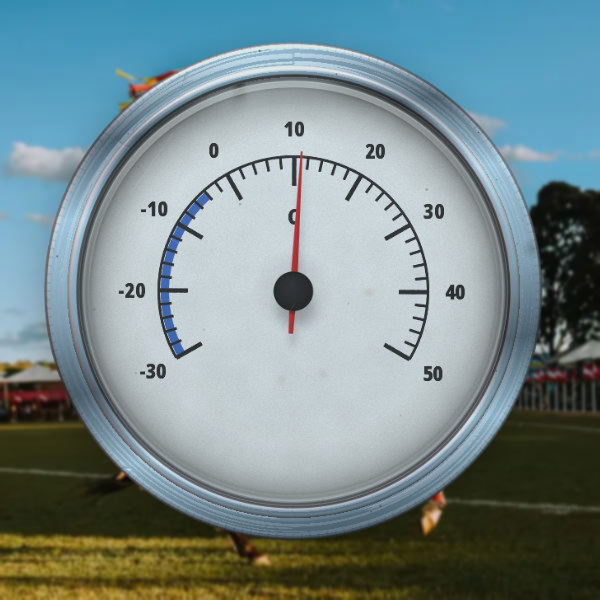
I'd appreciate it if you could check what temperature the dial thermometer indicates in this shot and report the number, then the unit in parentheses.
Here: 11 (°C)
